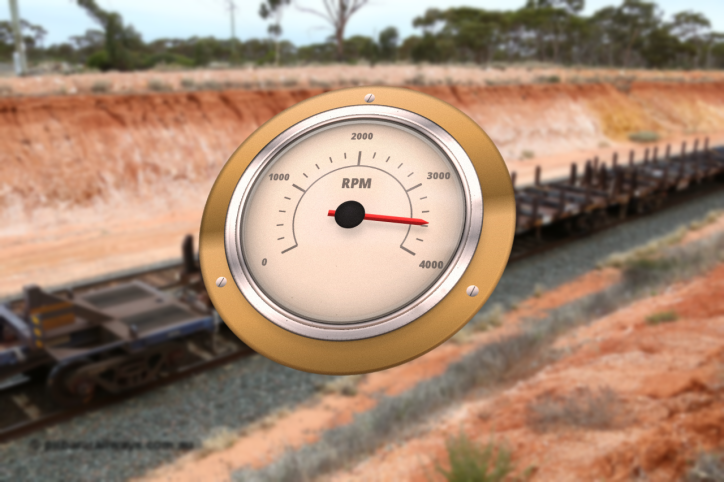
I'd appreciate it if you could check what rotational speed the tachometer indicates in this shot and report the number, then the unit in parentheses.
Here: 3600 (rpm)
